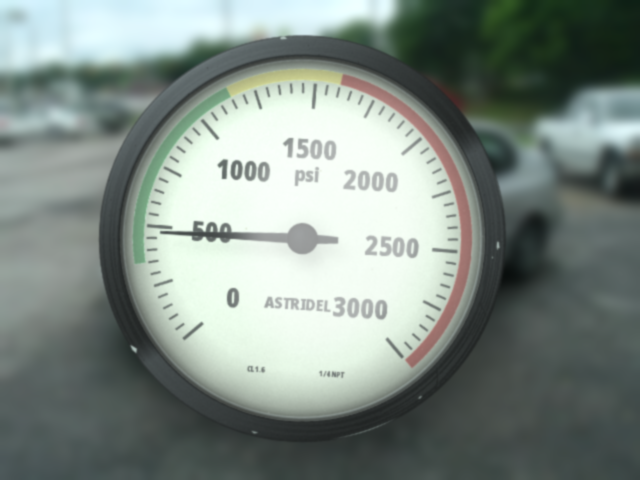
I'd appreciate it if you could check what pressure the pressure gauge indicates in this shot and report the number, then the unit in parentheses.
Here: 475 (psi)
